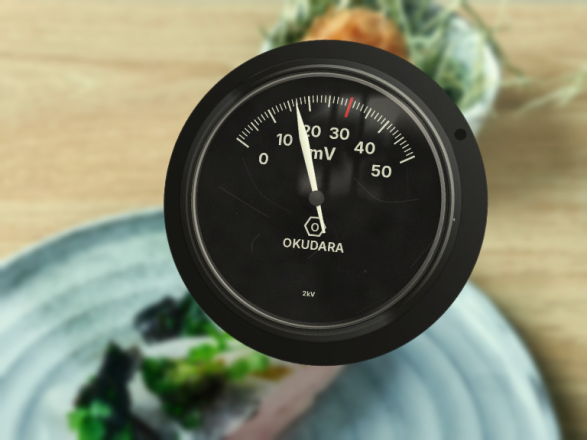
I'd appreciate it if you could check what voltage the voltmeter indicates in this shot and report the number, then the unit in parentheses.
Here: 17 (mV)
